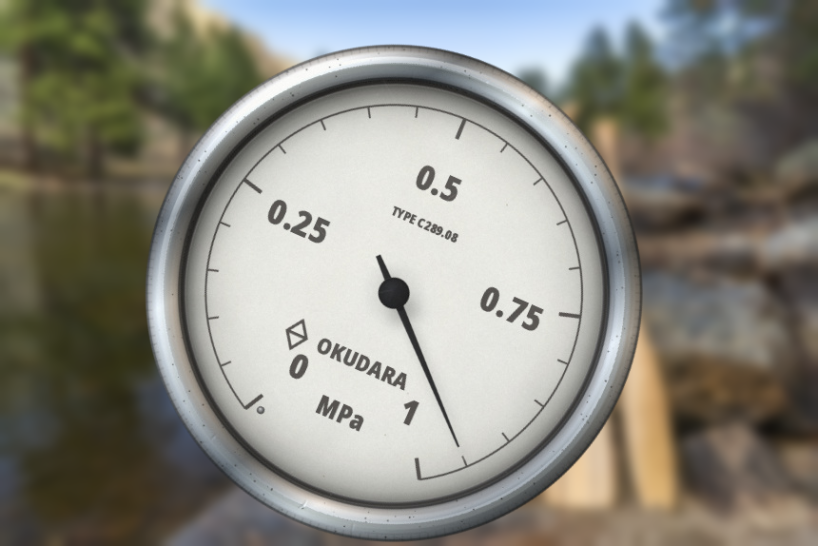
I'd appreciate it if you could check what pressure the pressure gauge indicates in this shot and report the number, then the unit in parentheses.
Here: 0.95 (MPa)
